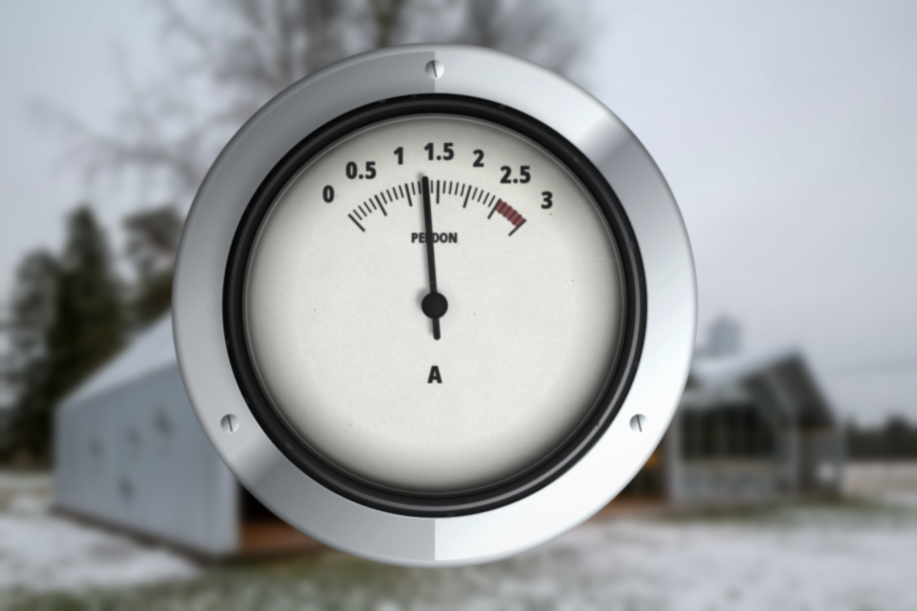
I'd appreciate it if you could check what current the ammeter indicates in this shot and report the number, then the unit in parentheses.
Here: 1.3 (A)
